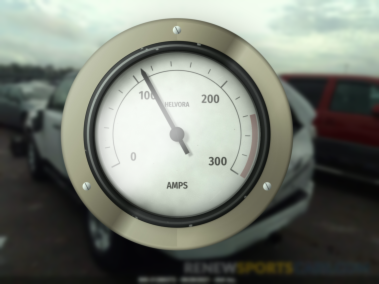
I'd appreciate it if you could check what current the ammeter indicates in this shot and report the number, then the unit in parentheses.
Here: 110 (A)
